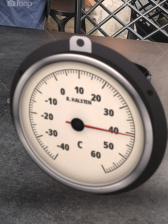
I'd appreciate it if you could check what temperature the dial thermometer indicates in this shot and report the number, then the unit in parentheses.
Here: 40 (°C)
